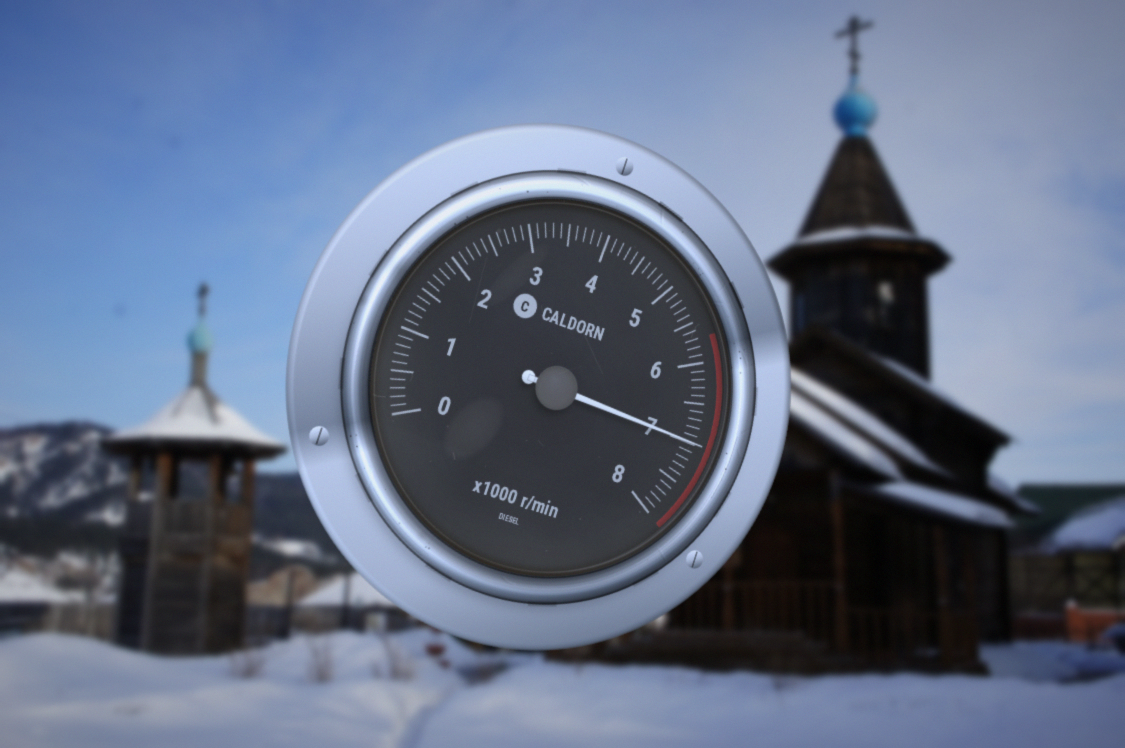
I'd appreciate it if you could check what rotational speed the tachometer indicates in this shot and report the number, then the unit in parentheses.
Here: 7000 (rpm)
